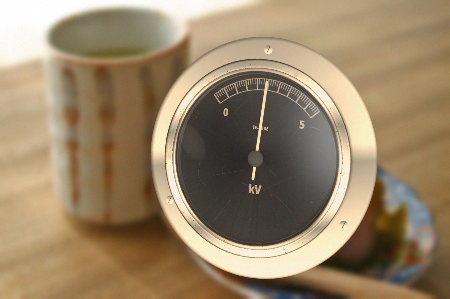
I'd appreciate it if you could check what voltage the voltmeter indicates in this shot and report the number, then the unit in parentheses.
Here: 2.5 (kV)
